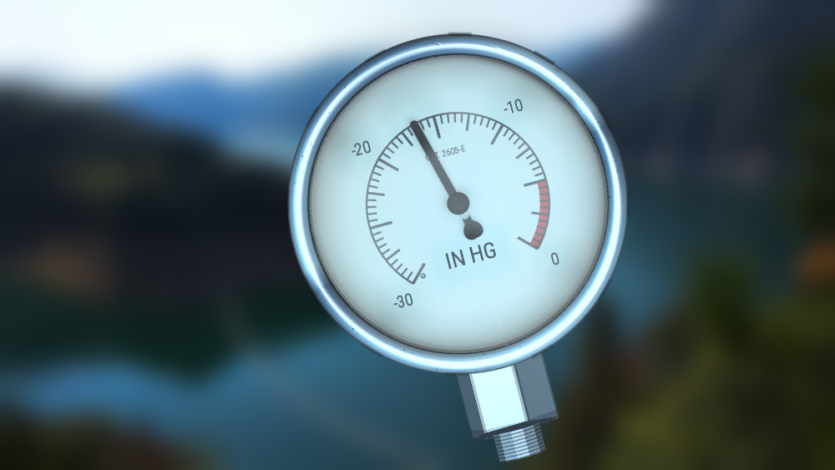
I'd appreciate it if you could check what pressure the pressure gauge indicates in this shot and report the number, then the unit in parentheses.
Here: -16.5 (inHg)
